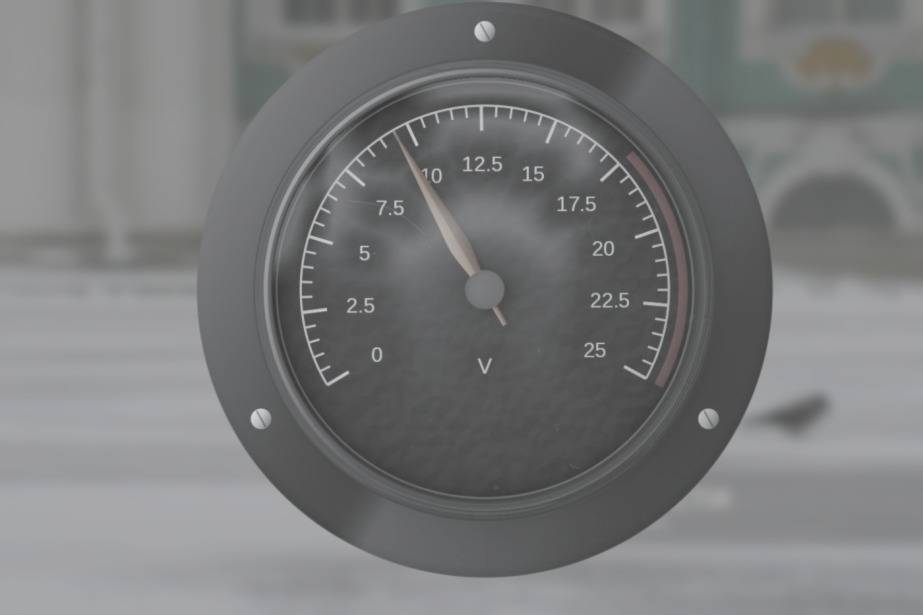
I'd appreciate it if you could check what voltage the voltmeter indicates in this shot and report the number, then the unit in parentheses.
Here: 9.5 (V)
